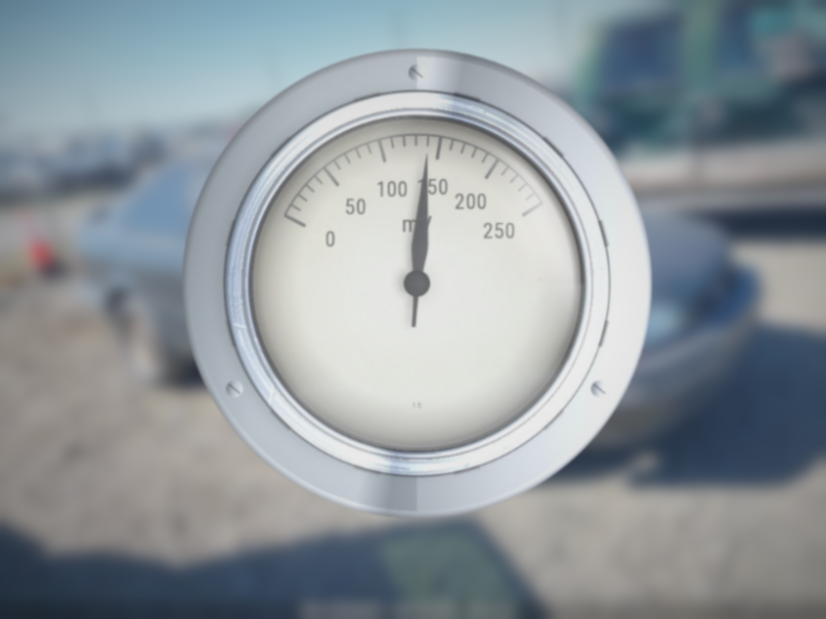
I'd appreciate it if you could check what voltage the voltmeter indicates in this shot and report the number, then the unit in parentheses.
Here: 140 (mV)
